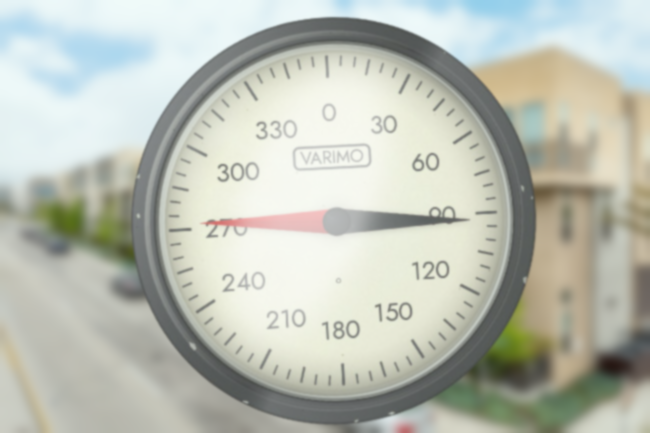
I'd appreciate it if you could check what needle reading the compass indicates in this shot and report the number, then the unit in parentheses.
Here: 272.5 (°)
